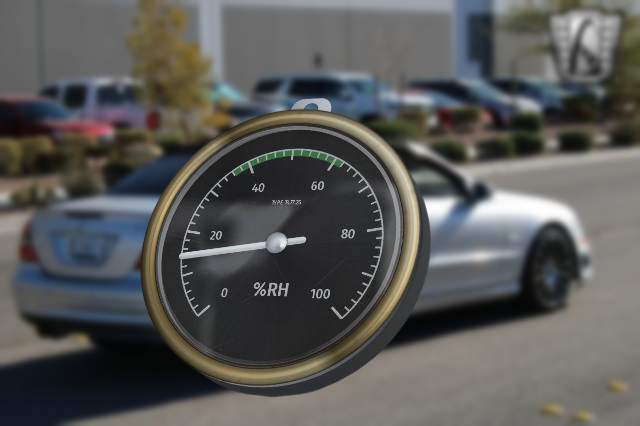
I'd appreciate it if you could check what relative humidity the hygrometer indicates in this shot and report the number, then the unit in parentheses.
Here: 14 (%)
